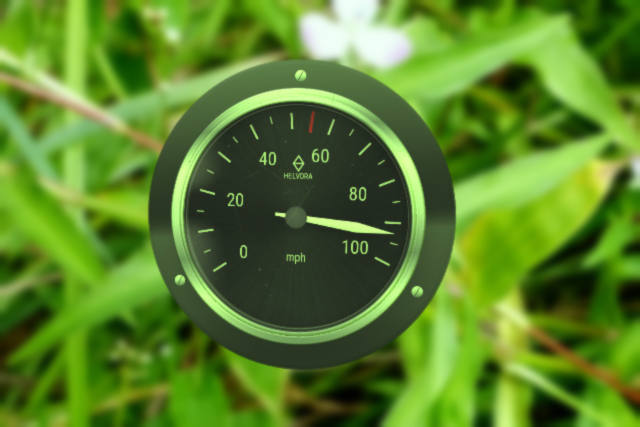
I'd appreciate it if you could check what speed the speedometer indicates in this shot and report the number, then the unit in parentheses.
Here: 92.5 (mph)
